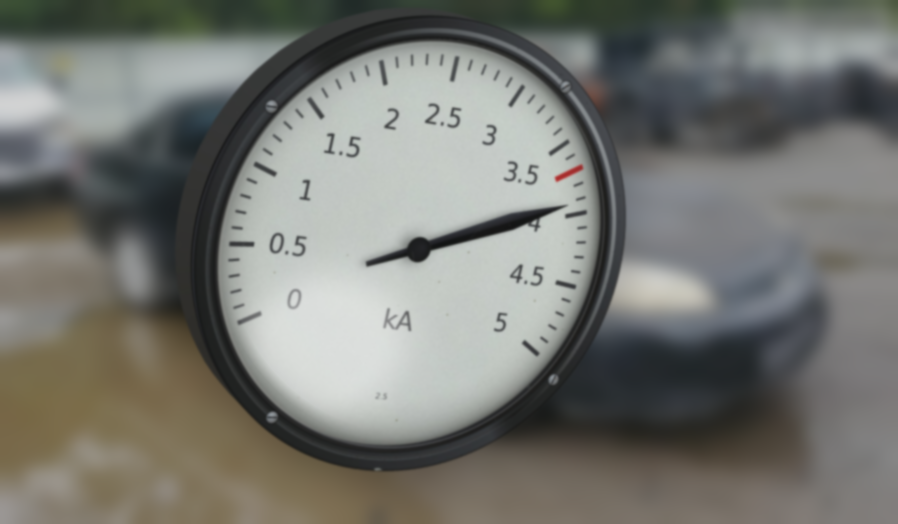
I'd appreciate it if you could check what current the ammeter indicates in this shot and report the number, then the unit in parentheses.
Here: 3.9 (kA)
